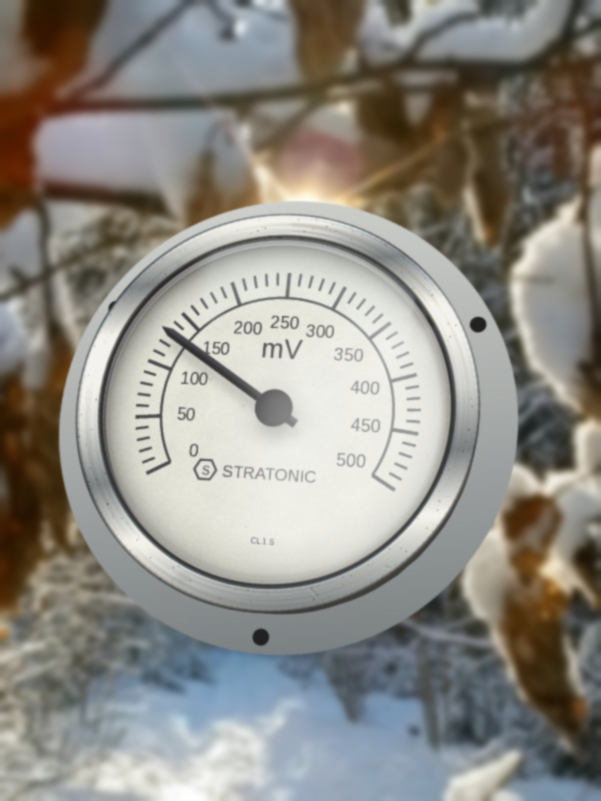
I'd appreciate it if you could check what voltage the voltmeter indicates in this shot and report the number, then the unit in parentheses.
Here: 130 (mV)
